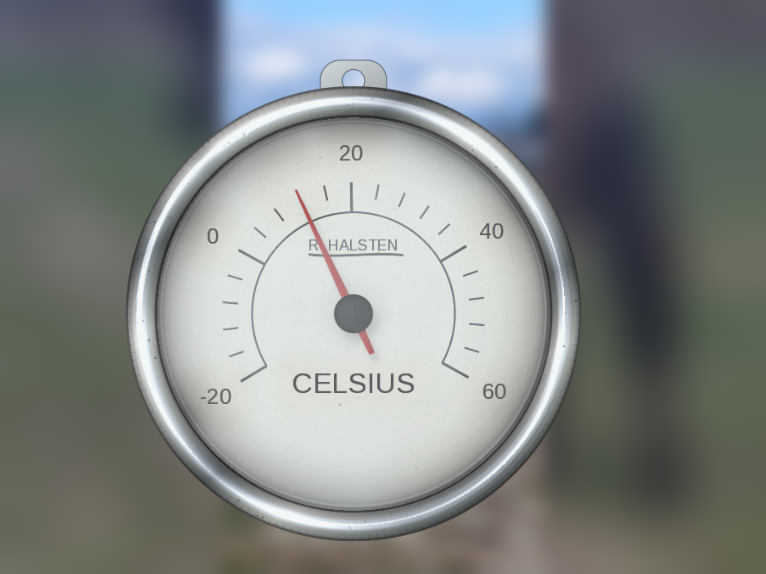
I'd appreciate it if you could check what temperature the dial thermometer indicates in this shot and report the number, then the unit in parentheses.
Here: 12 (°C)
